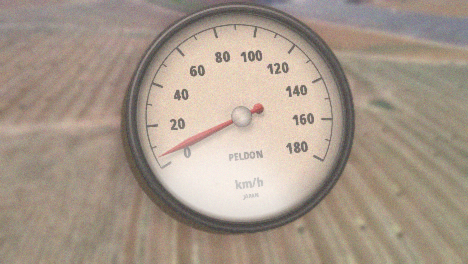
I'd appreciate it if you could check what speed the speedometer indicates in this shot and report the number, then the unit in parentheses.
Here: 5 (km/h)
